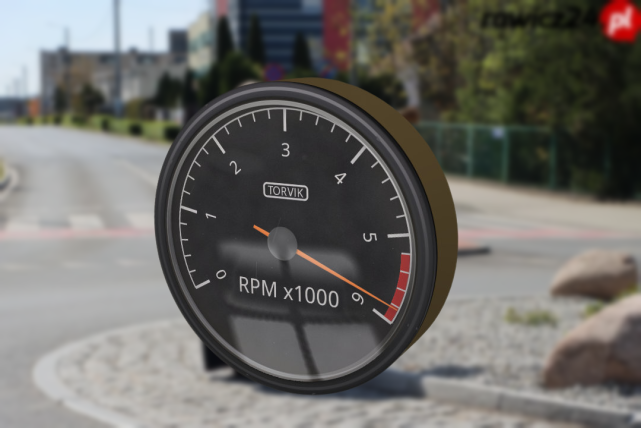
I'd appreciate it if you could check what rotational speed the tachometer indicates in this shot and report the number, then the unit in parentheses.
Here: 5800 (rpm)
